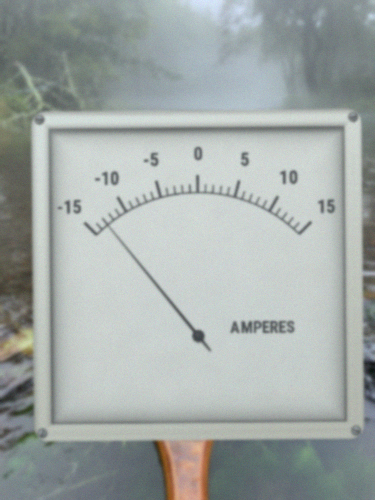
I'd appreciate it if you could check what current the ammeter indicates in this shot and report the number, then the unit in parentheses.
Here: -13 (A)
